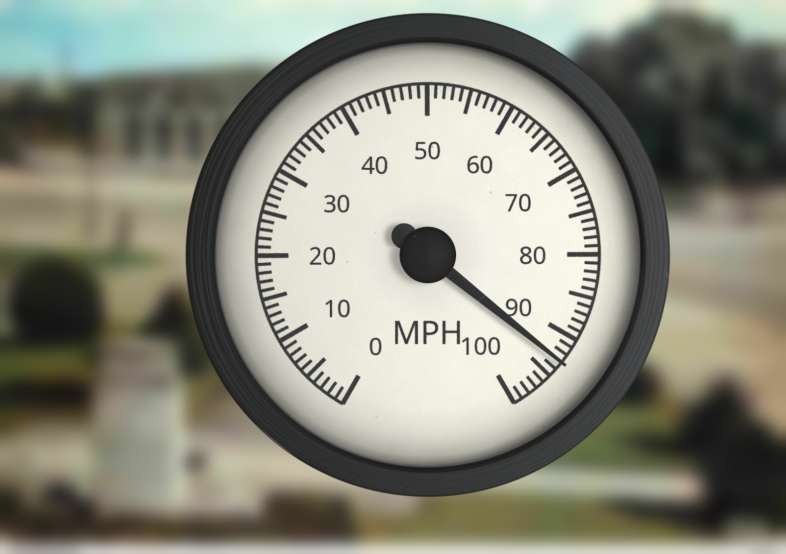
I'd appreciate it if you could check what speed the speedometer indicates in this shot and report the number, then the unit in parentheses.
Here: 93 (mph)
